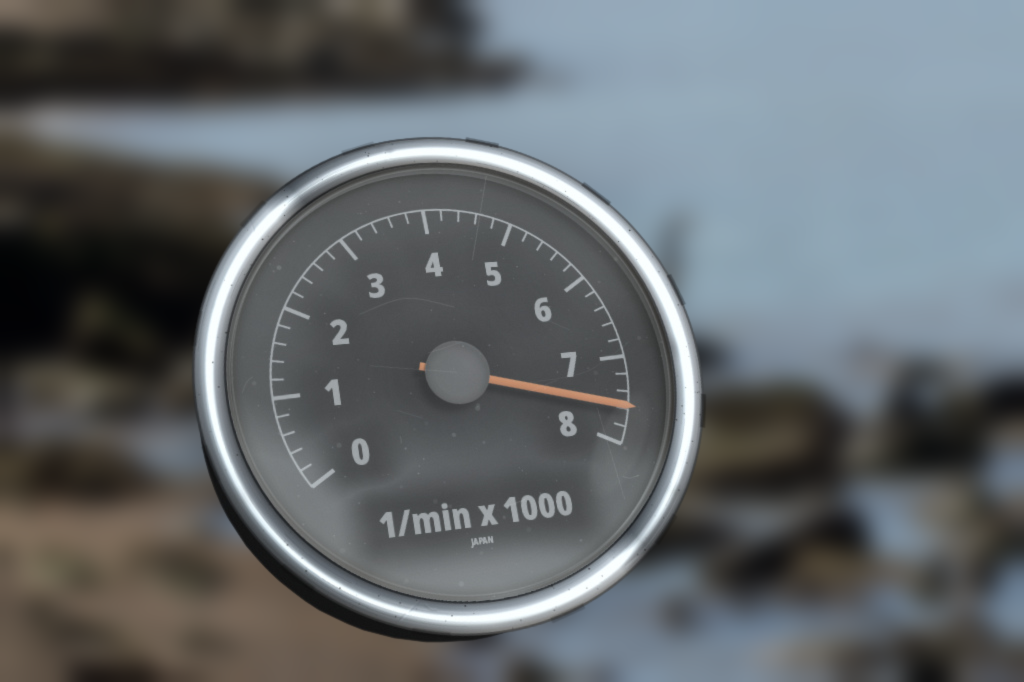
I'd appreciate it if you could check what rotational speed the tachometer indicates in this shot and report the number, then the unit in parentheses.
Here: 7600 (rpm)
